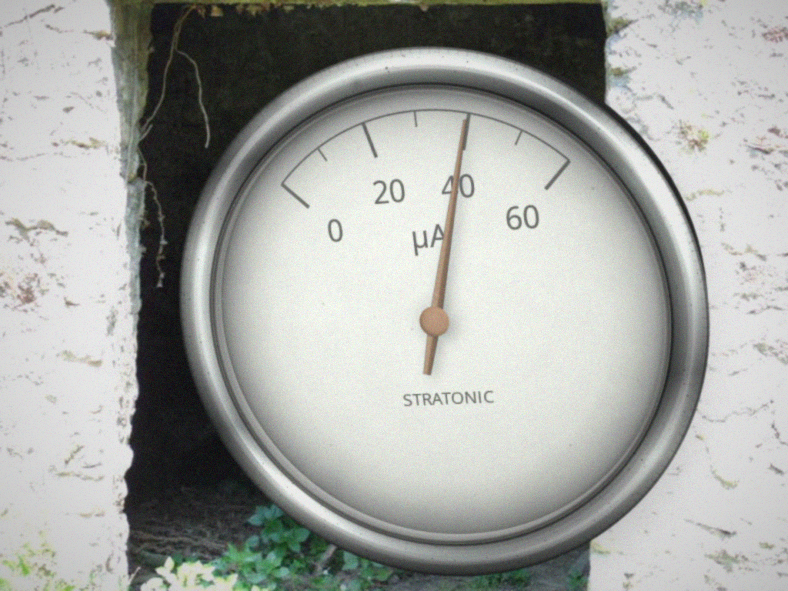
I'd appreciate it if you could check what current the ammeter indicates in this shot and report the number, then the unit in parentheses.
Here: 40 (µA)
